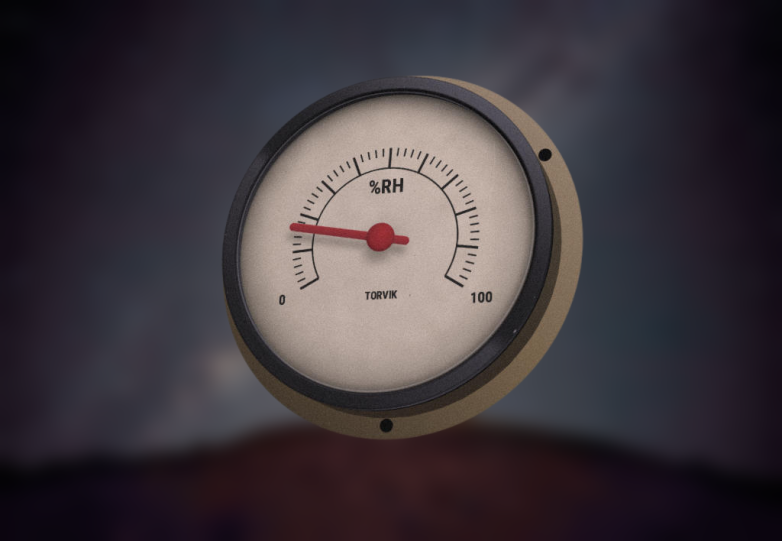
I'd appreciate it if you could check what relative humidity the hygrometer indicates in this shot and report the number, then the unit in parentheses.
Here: 16 (%)
